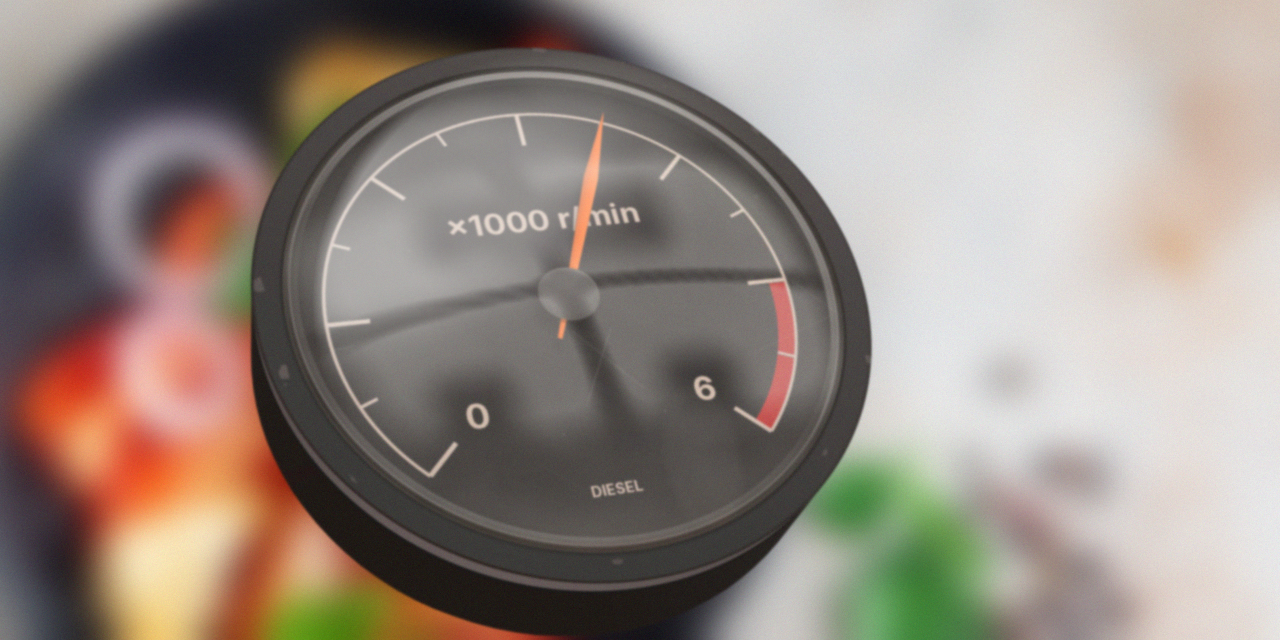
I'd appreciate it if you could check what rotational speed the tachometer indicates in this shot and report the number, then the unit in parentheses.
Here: 3500 (rpm)
